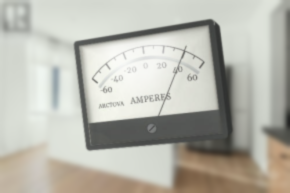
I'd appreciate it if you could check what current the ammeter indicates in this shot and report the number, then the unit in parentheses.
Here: 40 (A)
